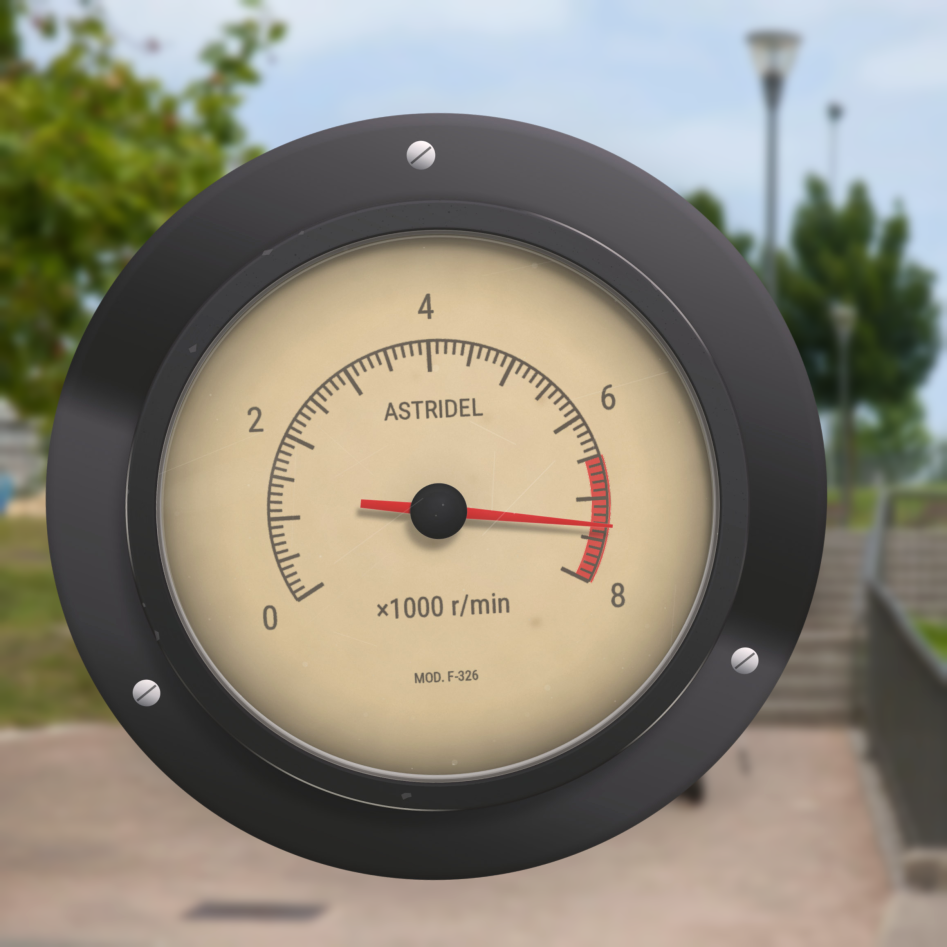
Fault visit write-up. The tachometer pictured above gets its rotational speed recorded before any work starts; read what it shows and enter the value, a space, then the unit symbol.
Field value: 7300 rpm
